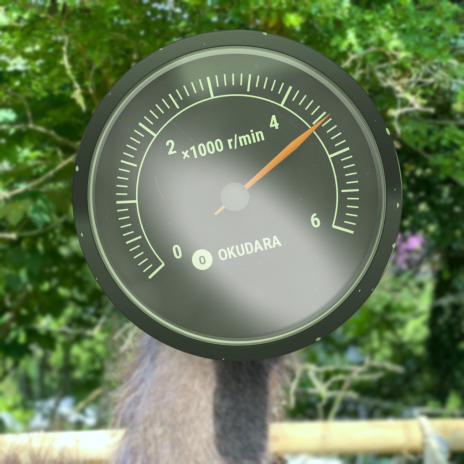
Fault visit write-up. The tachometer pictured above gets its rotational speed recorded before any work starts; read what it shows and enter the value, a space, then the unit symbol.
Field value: 4550 rpm
